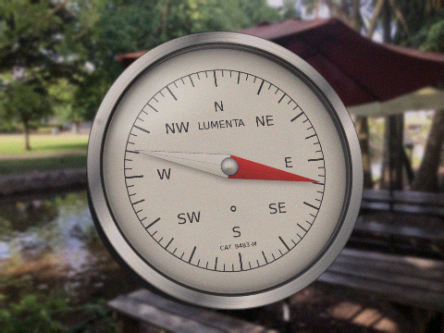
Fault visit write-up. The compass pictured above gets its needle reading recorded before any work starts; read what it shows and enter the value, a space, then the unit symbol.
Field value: 105 °
